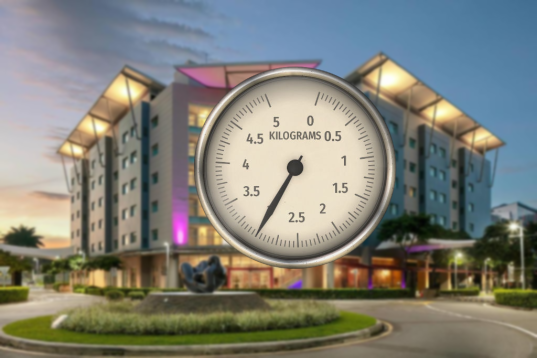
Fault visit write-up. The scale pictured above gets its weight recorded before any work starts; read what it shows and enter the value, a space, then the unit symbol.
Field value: 3 kg
